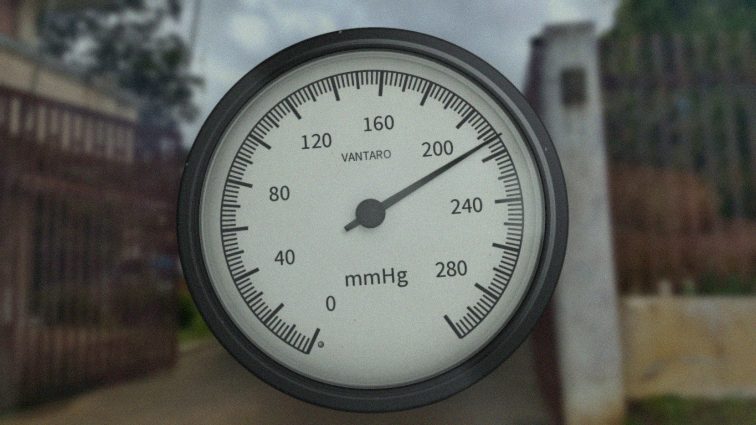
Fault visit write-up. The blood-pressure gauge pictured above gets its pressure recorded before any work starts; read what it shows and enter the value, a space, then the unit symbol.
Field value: 214 mmHg
